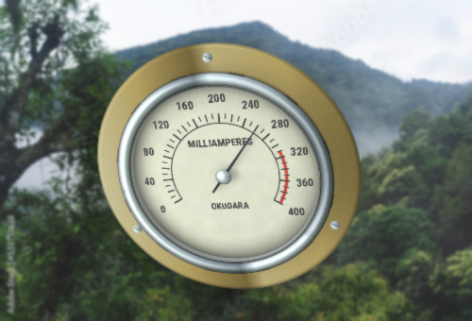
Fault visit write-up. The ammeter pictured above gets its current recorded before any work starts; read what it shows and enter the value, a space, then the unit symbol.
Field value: 260 mA
